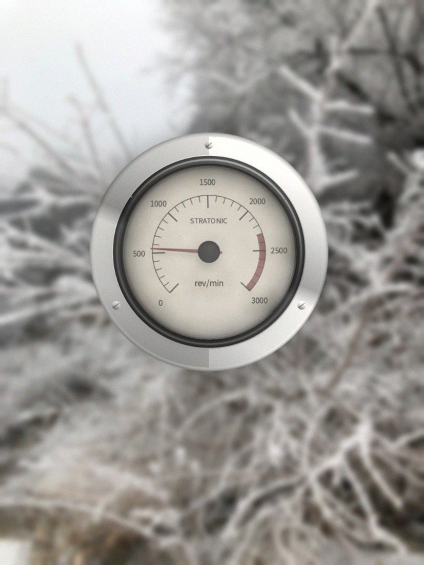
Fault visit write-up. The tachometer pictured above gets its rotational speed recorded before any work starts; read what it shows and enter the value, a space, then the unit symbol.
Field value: 550 rpm
